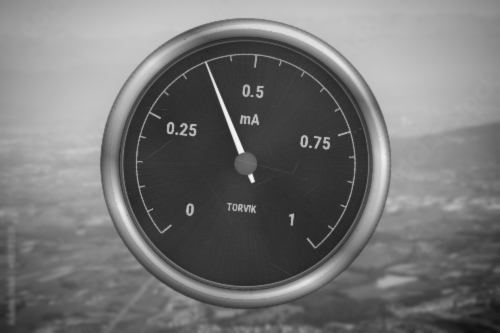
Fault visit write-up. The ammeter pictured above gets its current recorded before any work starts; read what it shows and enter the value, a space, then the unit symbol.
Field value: 0.4 mA
